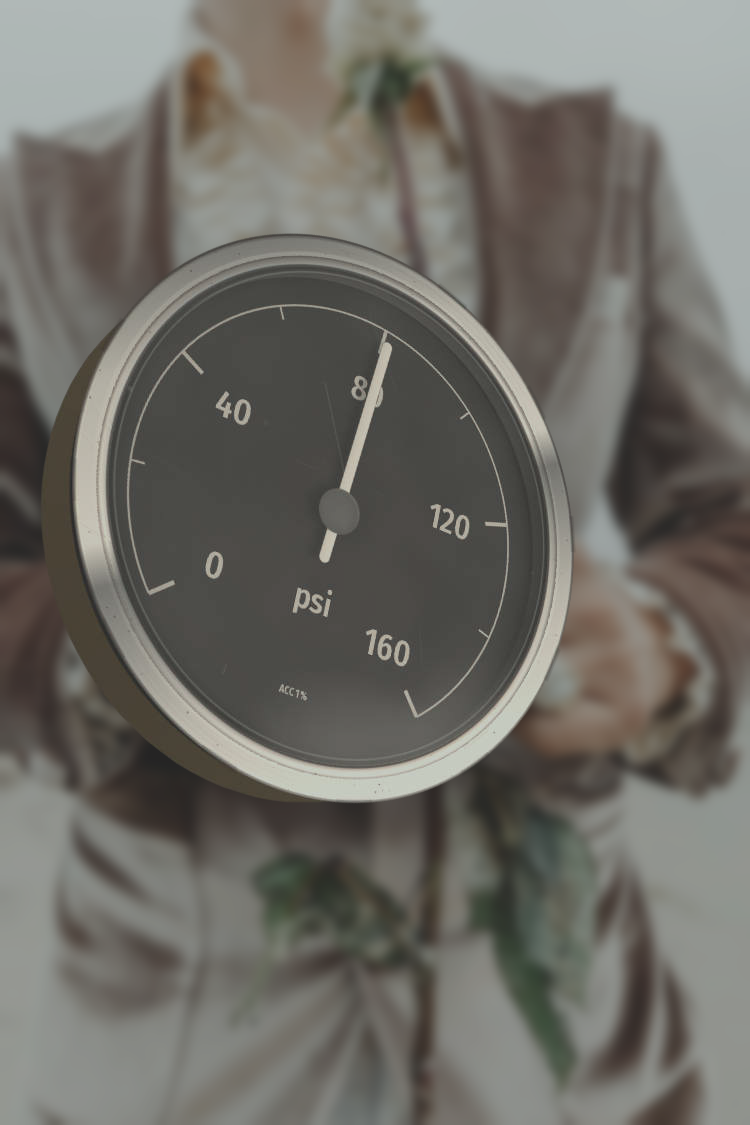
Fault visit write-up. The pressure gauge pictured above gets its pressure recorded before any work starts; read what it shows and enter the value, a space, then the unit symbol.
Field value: 80 psi
